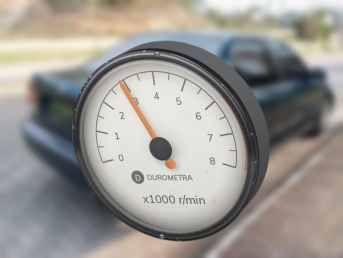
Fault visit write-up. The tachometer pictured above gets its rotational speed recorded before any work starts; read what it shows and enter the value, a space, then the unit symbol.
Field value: 3000 rpm
